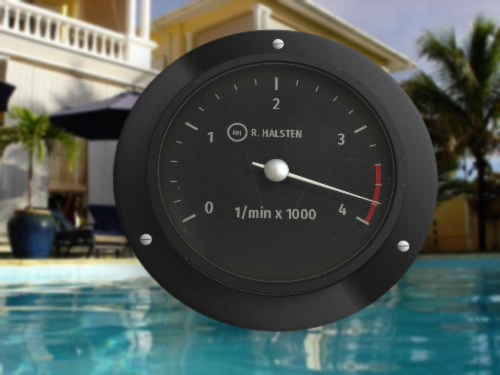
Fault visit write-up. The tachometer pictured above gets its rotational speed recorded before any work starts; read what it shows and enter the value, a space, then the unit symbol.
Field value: 3800 rpm
